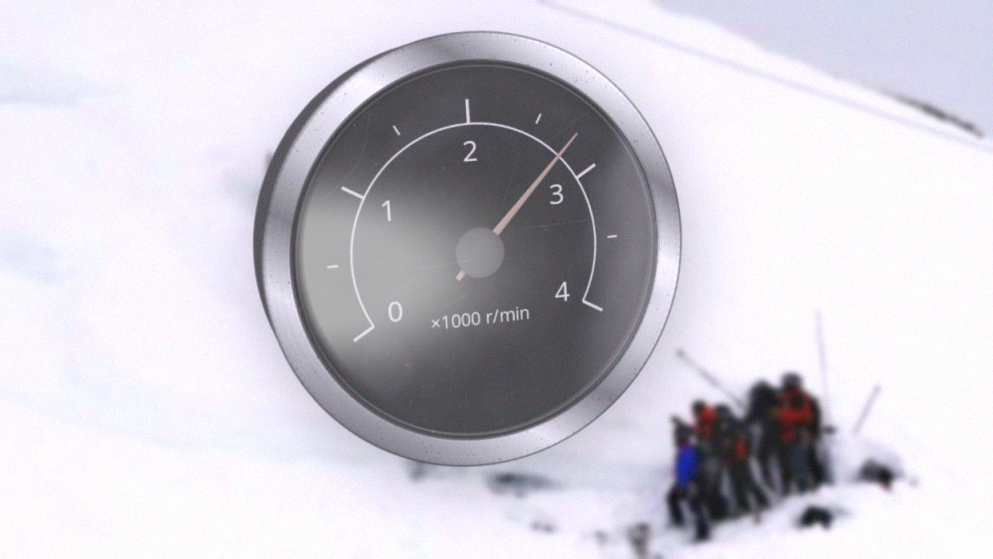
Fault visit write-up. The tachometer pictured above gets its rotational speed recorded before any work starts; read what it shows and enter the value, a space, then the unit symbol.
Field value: 2750 rpm
